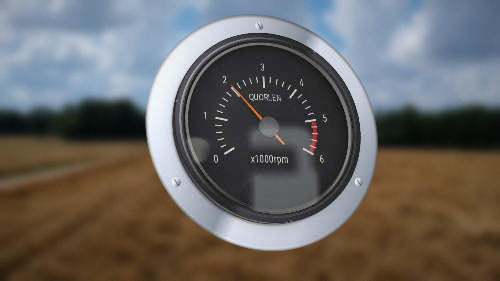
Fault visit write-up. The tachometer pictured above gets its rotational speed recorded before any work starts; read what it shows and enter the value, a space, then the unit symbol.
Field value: 2000 rpm
